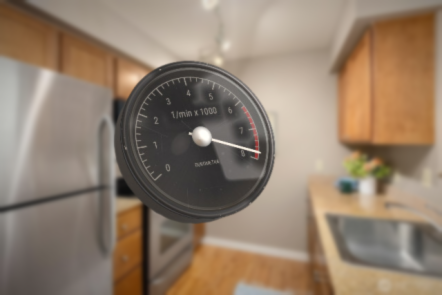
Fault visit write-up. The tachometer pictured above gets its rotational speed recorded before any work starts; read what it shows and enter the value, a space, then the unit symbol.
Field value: 7800 rpm
